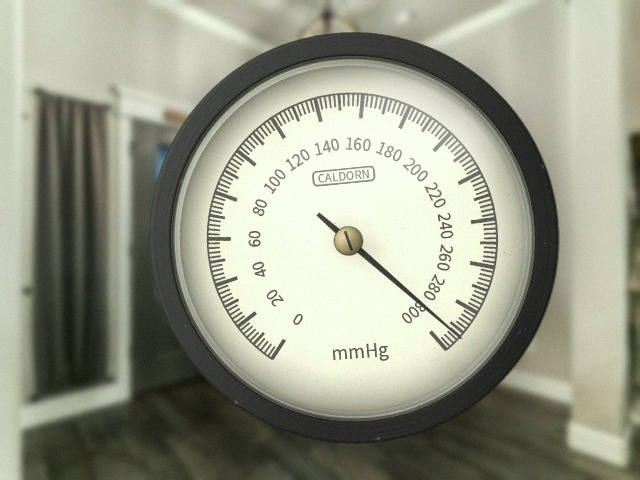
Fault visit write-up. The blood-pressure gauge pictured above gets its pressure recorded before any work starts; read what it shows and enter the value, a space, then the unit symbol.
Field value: 292 mmHg
